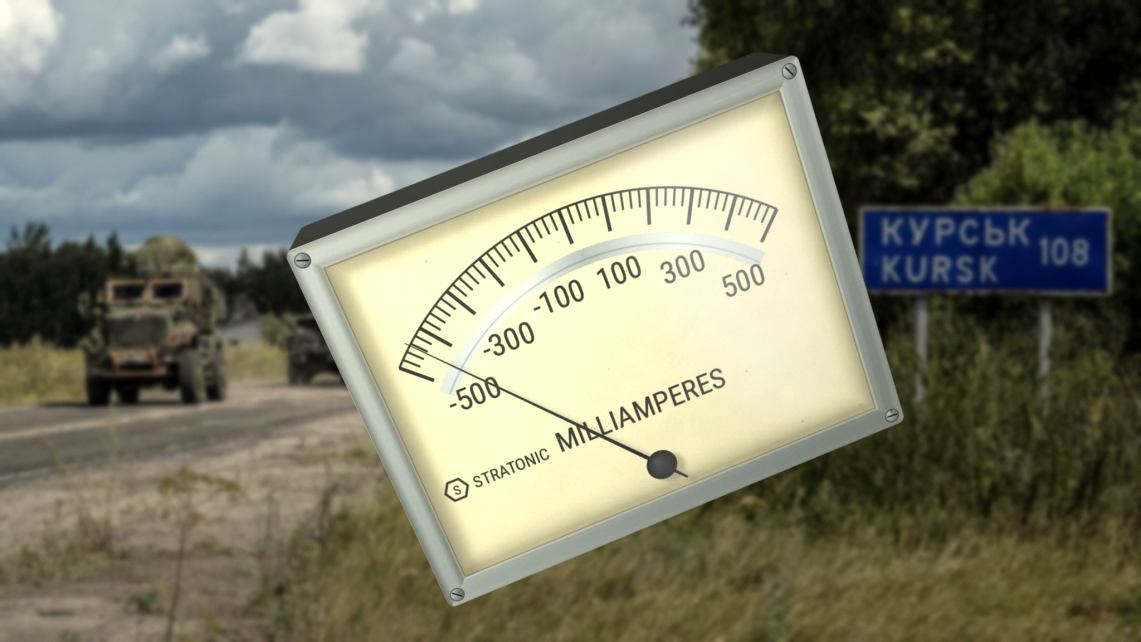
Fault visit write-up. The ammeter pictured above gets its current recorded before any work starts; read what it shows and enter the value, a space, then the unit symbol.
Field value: -440 mA
